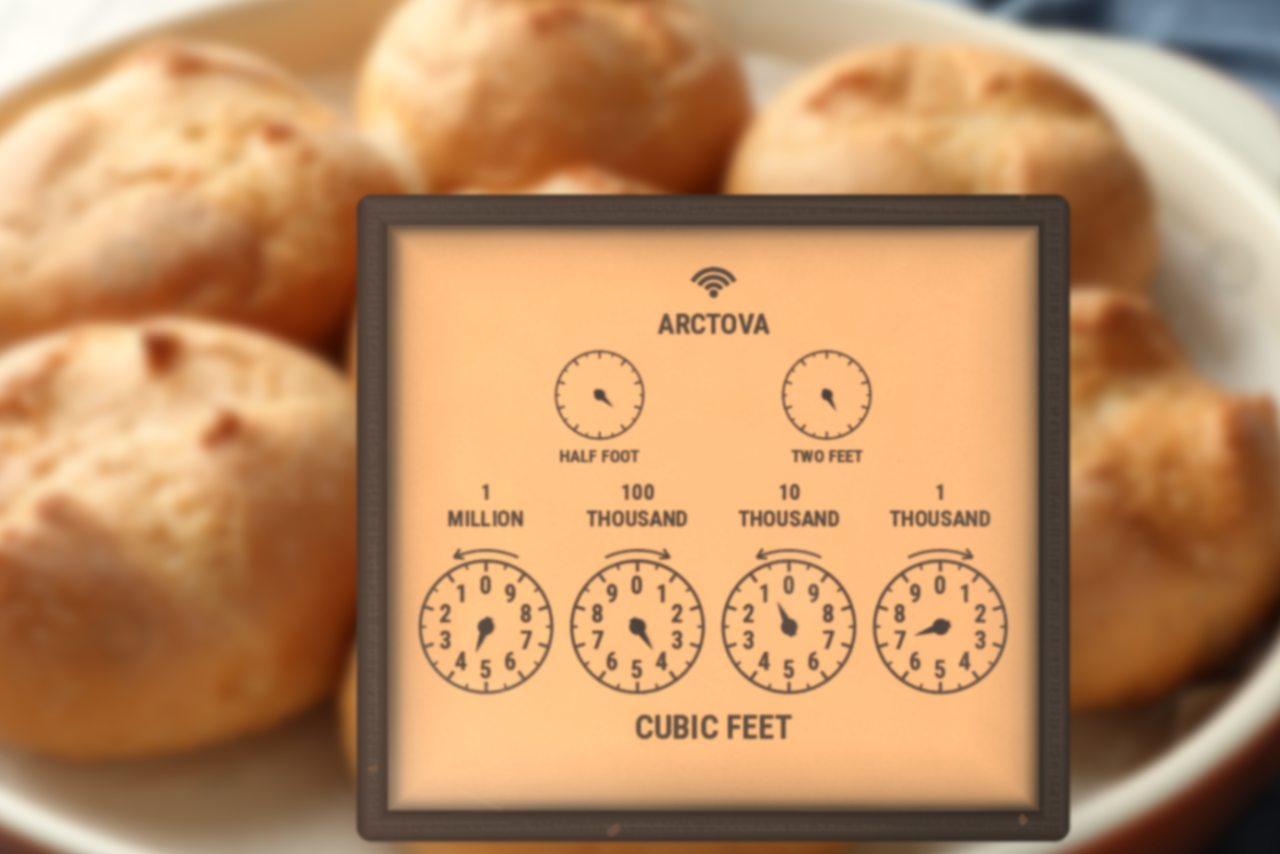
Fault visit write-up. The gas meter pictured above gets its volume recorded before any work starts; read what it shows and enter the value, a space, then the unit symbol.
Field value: 440700 ft³
